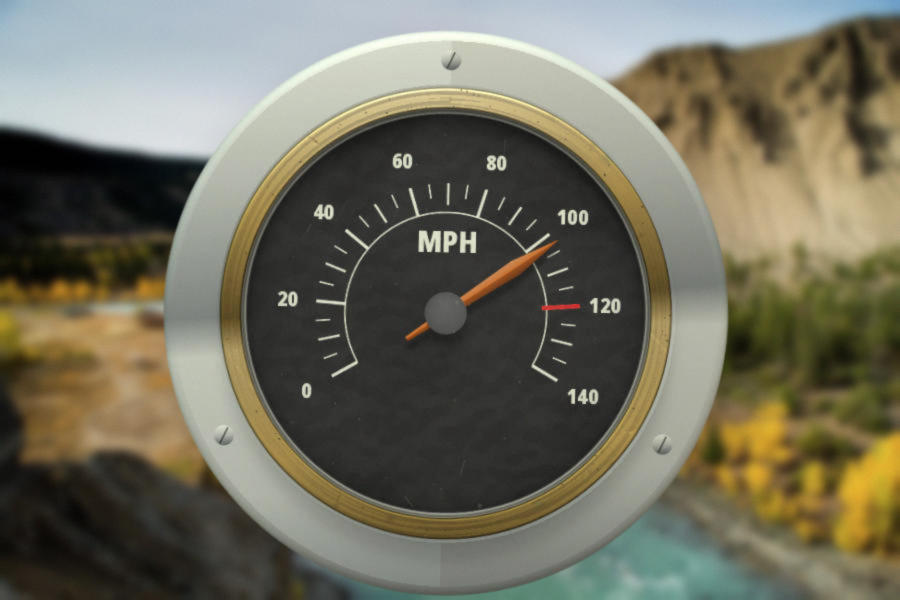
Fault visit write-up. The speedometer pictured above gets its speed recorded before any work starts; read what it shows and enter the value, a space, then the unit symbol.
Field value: 102.5 mph
